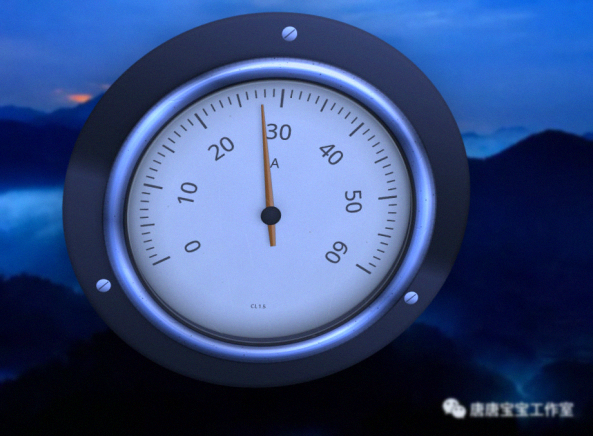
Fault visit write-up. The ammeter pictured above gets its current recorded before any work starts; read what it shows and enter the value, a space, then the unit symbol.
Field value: 27.5 A
